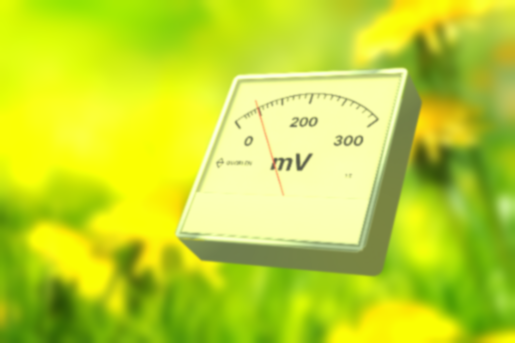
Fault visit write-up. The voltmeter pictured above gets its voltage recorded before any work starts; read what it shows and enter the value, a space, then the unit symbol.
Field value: 100 mV
